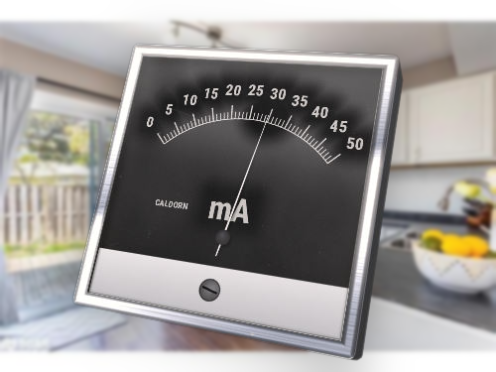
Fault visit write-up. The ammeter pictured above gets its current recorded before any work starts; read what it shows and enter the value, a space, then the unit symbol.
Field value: 30 mA
